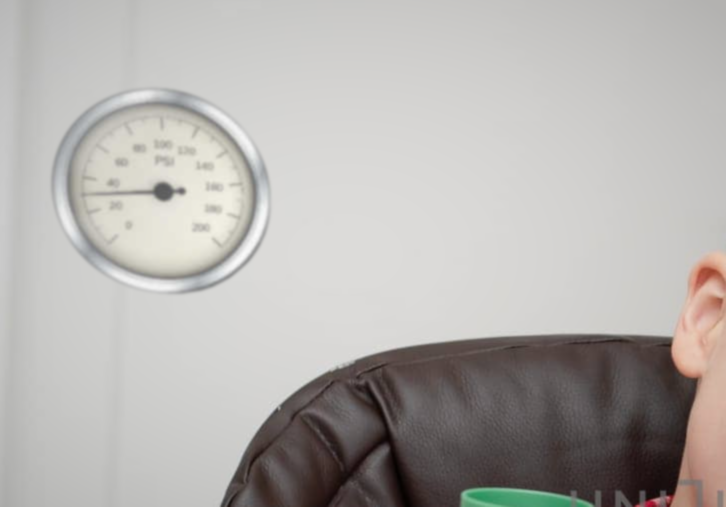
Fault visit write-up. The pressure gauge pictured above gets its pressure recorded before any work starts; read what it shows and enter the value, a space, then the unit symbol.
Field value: 30 psi
